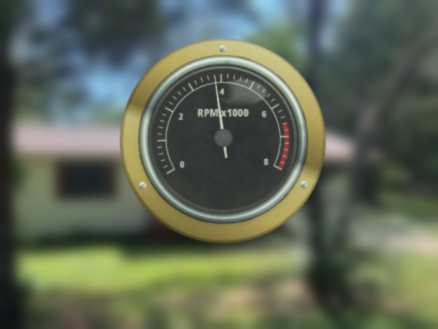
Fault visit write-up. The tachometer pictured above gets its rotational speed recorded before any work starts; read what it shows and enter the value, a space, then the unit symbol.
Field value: 3800 rpm
